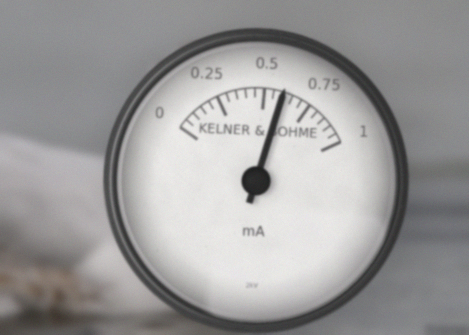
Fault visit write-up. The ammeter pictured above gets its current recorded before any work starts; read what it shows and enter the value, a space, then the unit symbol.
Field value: 0.6 mA
